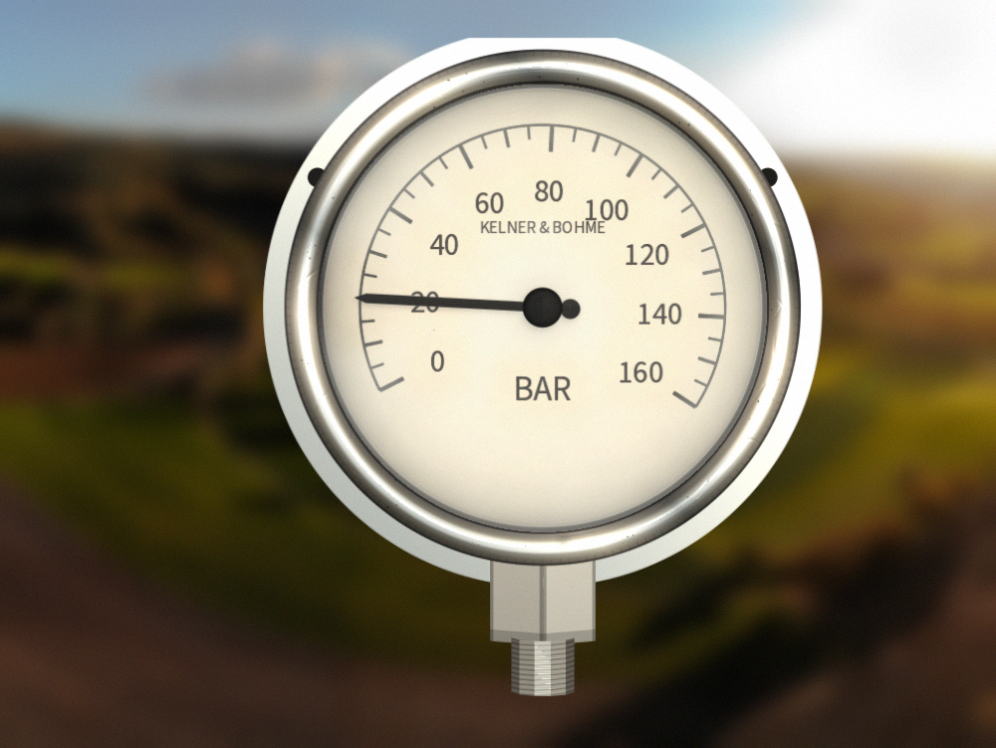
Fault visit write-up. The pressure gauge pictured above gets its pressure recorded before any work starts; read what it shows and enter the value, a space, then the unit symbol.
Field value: 20 bar
